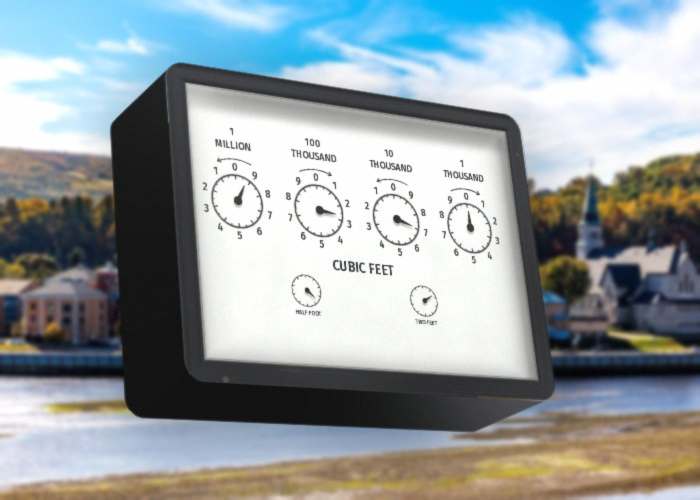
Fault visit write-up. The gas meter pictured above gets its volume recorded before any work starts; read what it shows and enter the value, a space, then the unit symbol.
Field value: 927000 ft³
